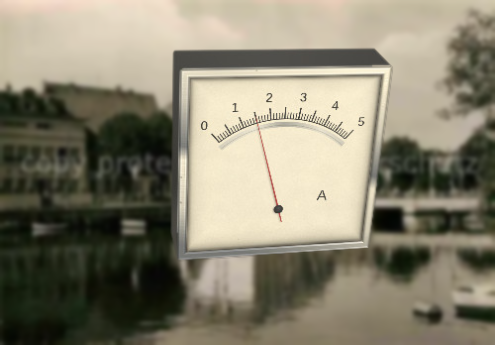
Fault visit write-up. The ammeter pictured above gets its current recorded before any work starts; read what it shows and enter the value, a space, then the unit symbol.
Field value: 1.5 A
